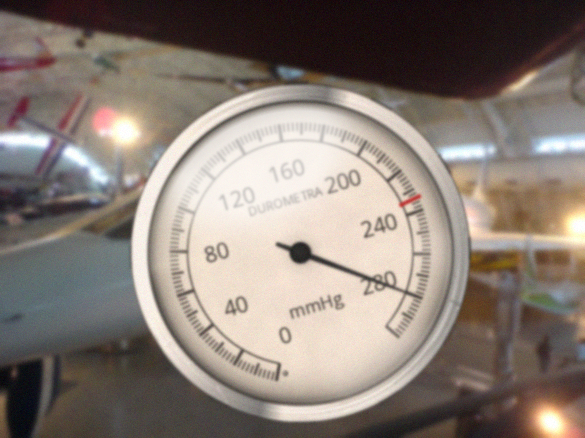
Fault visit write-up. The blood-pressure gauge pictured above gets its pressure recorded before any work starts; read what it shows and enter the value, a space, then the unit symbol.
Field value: 280 mmHg
